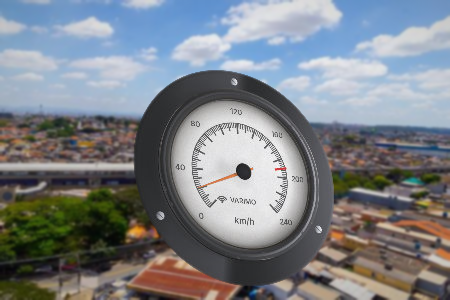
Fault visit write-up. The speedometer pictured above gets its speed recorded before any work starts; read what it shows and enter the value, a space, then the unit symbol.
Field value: 20 km/h
